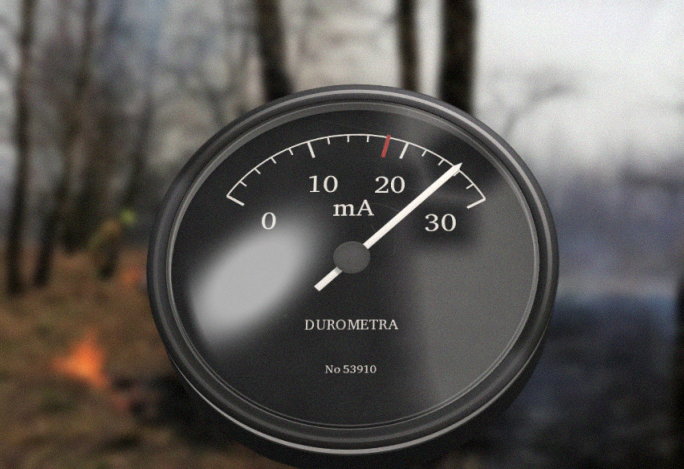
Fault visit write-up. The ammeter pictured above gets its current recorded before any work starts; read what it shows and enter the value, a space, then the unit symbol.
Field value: 26 mA
